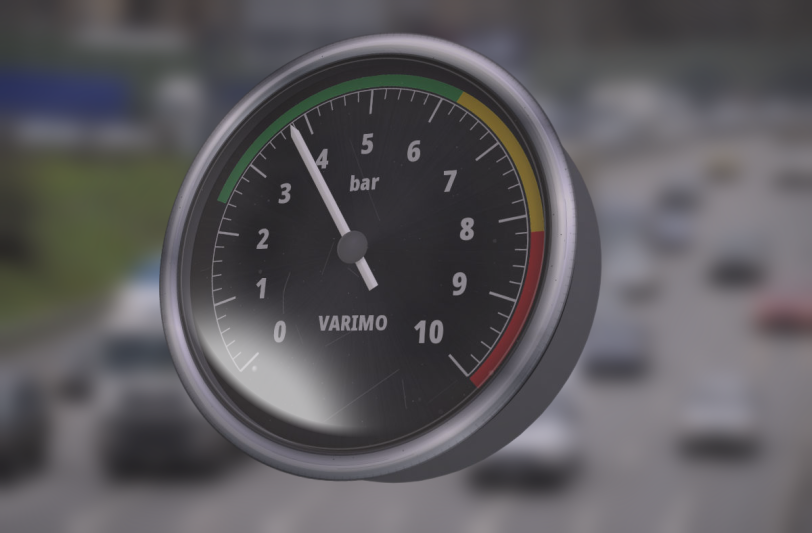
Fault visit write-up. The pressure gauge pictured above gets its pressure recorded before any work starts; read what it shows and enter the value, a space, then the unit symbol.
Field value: 3.8 bar
